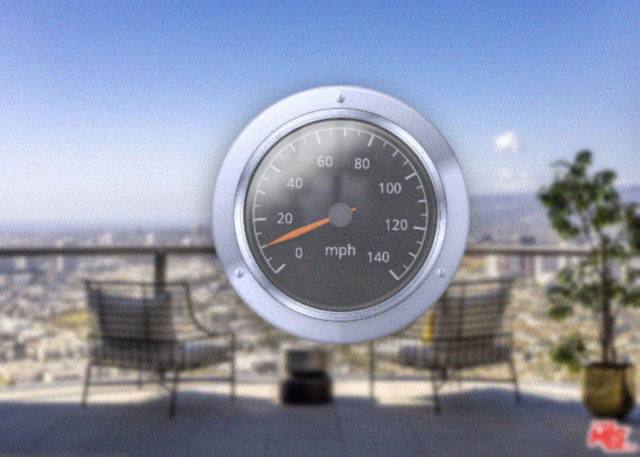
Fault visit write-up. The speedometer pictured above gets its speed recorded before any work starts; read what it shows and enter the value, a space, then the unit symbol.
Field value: 10 mph
